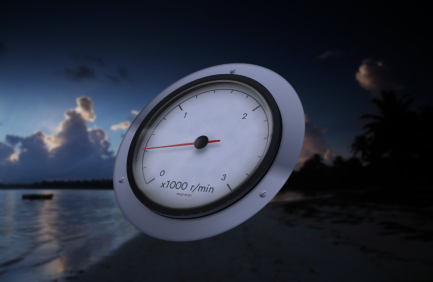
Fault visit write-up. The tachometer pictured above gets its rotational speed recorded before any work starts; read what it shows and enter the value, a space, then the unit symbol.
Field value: 400 rpm
